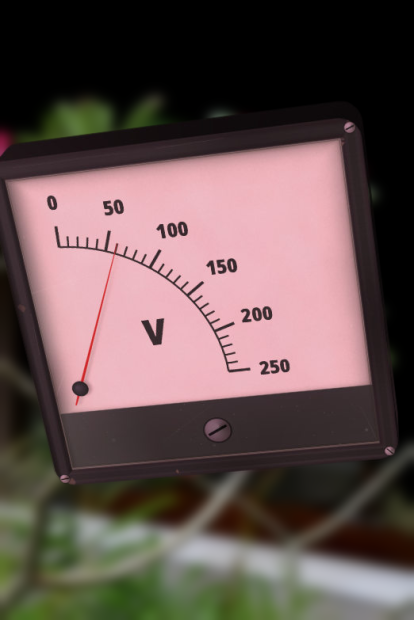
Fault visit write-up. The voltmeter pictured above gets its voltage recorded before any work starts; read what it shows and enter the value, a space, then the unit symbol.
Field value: 60 V
